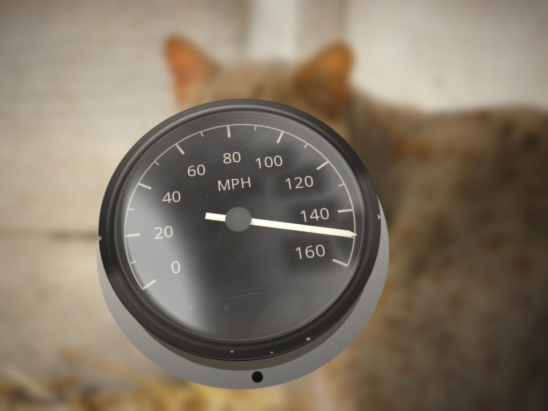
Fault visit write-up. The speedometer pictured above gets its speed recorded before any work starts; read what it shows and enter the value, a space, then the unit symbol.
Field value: 150 mph
